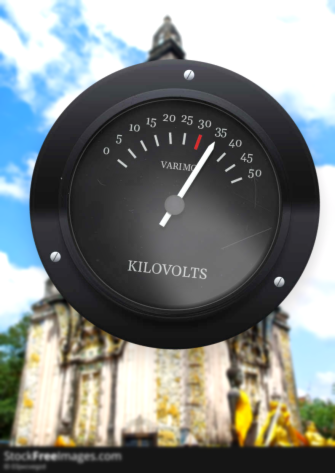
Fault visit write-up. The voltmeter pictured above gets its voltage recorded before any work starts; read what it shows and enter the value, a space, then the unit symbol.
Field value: 35 kV
